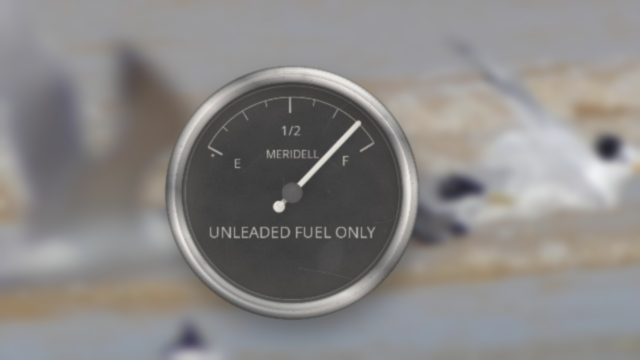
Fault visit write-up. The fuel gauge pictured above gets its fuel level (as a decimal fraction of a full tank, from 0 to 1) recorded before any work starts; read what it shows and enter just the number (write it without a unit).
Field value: 0.875
